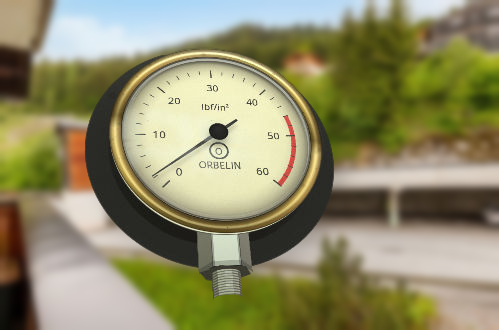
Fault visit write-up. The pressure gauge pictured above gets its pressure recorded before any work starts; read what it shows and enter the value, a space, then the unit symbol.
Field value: 2 psi
